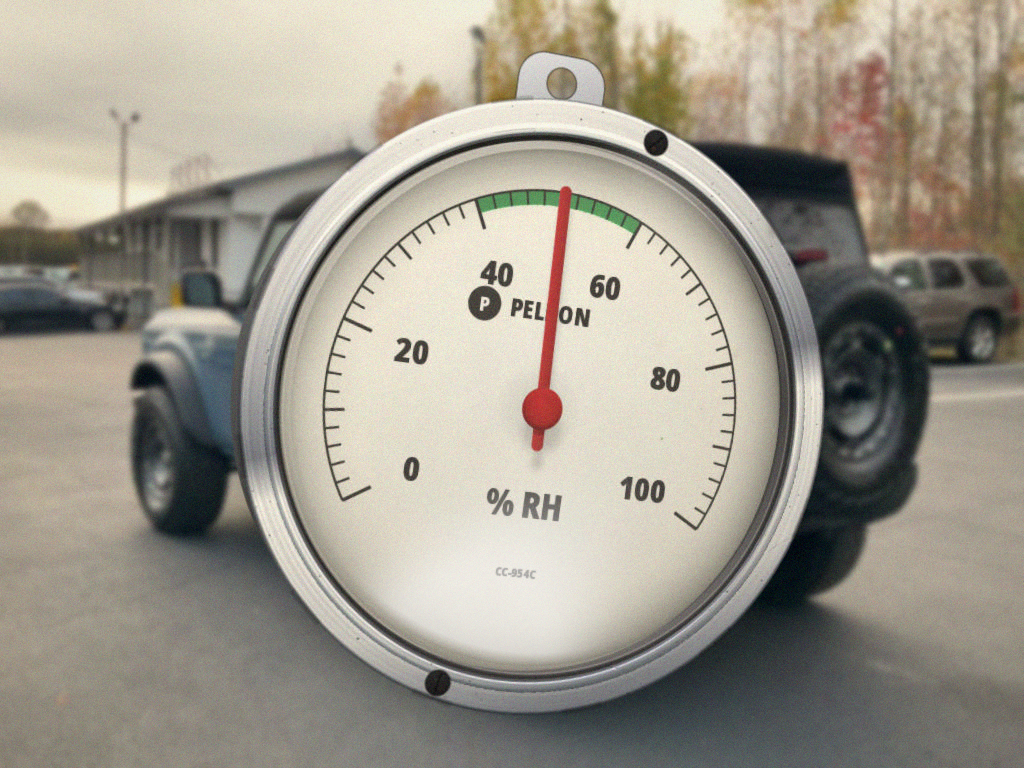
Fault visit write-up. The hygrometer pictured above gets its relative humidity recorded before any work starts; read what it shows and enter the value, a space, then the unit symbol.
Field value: 50 %
